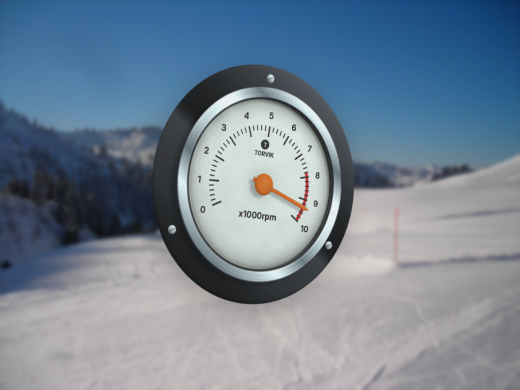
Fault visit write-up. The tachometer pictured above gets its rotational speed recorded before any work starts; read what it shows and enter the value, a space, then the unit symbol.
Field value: 9400 rpm
